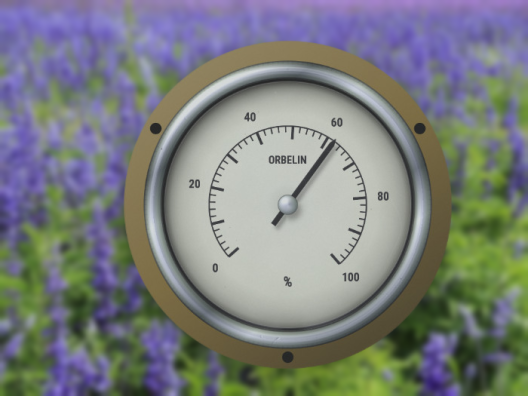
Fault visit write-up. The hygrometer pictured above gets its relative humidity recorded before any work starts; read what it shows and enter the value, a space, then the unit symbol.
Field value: 62 %
